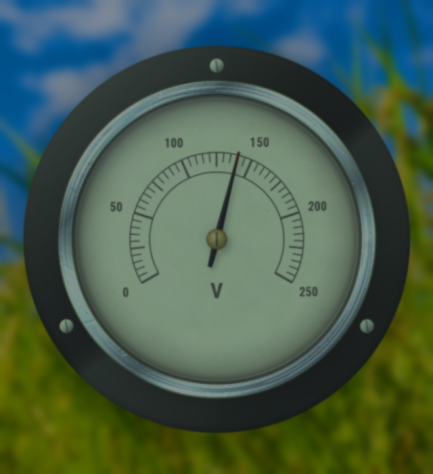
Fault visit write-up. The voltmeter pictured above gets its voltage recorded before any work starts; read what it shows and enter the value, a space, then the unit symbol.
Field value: 140 V
